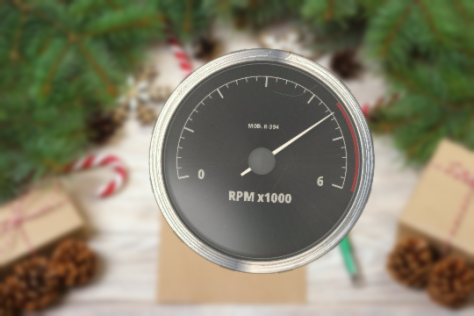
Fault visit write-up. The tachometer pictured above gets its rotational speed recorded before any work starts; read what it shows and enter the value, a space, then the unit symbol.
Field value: 4500 rpm
